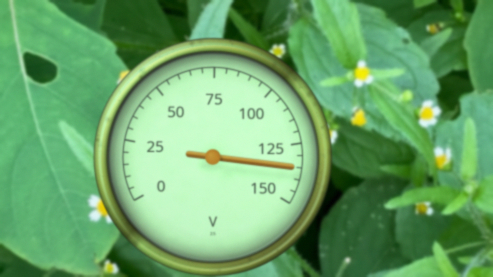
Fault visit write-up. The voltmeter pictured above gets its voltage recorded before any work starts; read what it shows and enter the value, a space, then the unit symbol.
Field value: 135 V
